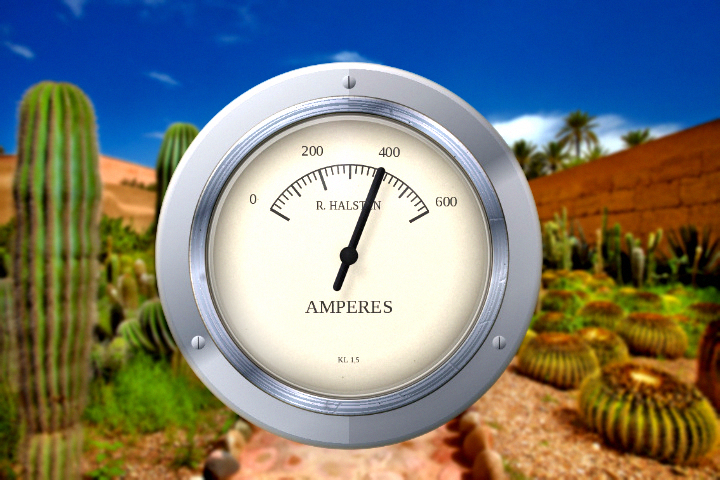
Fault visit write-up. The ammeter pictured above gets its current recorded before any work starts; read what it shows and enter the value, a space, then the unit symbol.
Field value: 400 A
